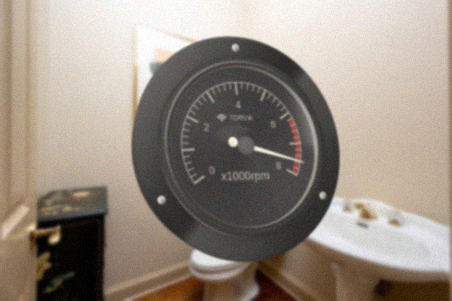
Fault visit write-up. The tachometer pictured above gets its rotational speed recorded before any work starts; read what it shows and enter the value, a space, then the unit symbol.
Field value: 7600 rpm
